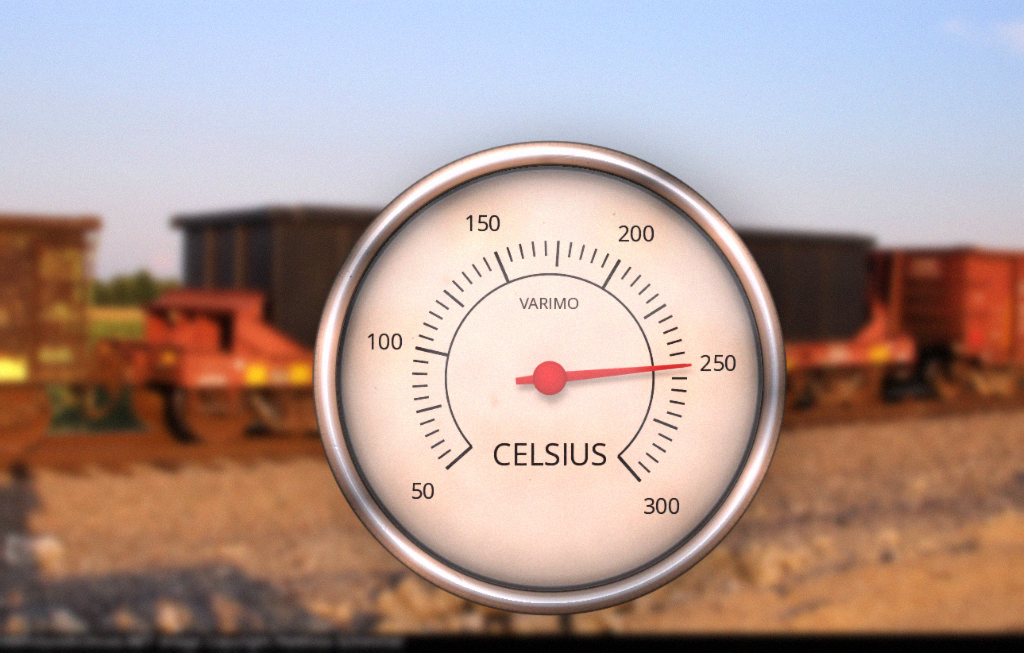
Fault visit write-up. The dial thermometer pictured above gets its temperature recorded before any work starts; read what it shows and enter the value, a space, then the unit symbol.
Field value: 250 °C
